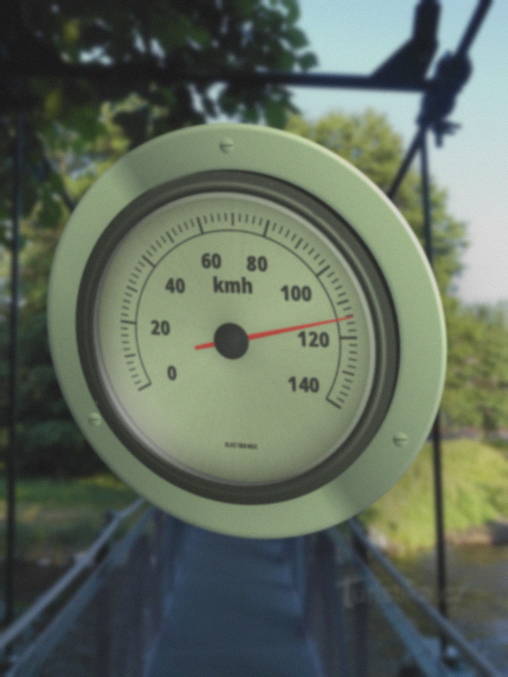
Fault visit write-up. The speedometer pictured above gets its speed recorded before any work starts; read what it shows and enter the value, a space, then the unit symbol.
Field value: 114 km/h
